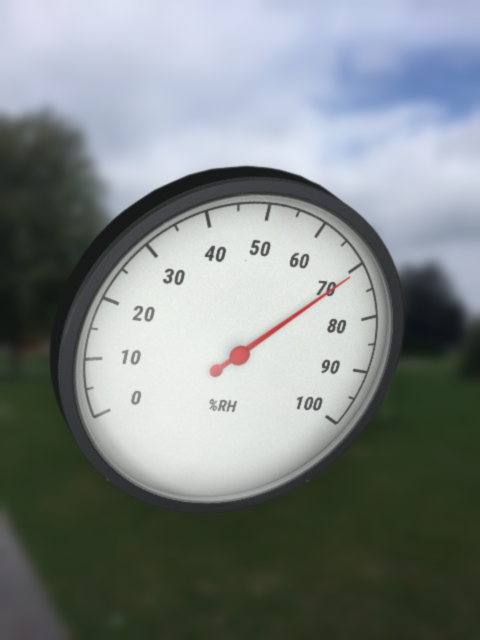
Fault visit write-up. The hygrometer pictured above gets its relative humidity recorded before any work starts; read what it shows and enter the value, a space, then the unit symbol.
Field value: 70 %
